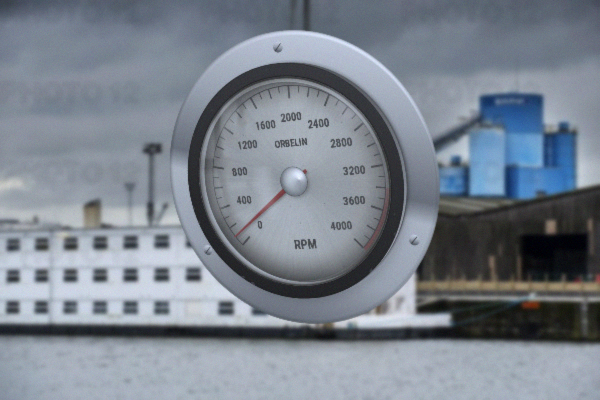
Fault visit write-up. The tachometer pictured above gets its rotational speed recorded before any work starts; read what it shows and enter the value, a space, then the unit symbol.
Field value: 100 rpm
